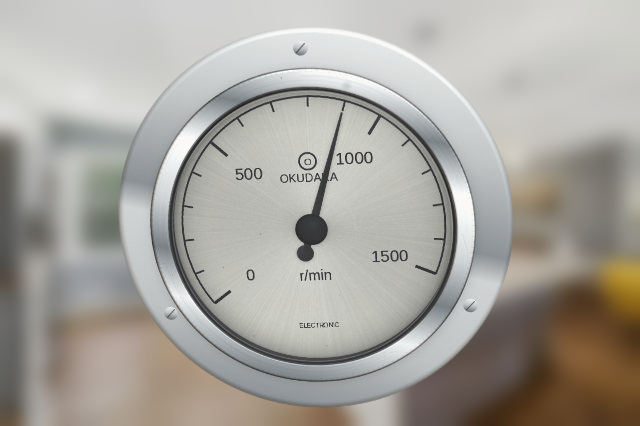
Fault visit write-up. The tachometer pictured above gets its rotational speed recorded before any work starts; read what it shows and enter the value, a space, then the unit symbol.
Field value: 900 rpm
